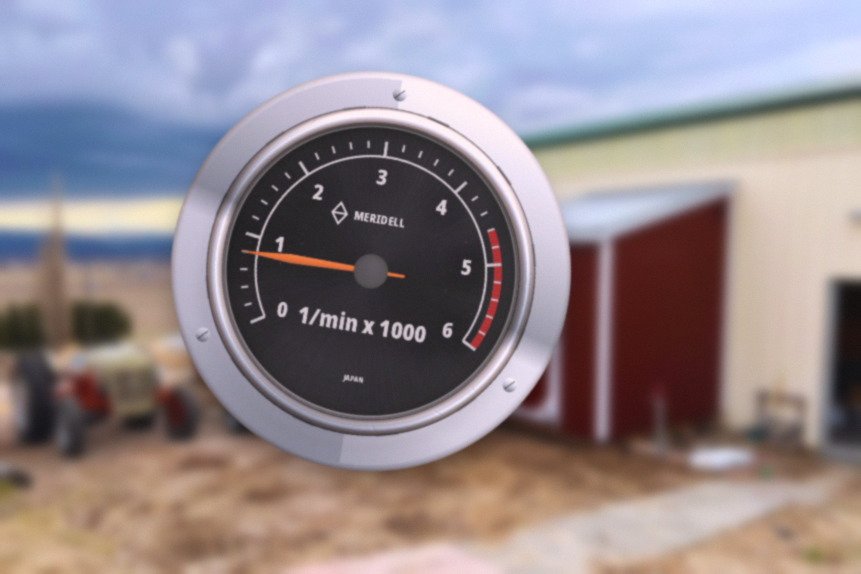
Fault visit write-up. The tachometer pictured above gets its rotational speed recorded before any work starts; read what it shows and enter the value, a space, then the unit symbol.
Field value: 800 rpm
